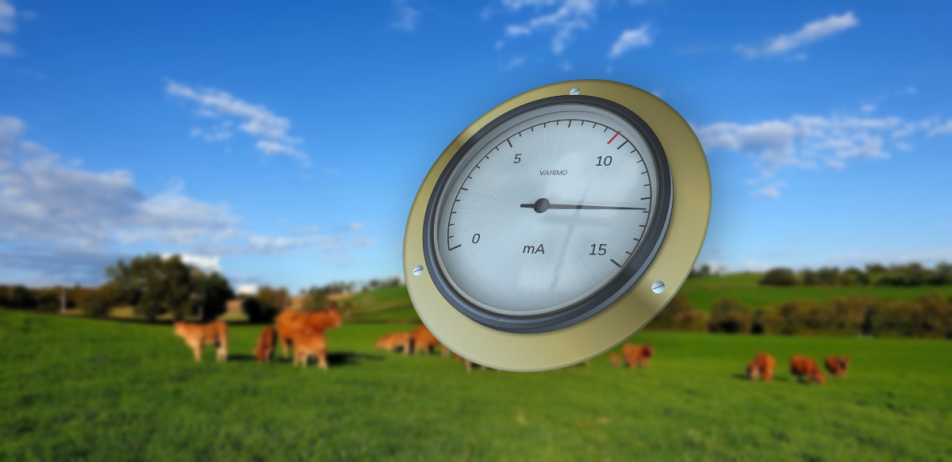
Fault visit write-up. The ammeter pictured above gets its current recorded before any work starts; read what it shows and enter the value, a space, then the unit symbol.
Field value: 13 mA
